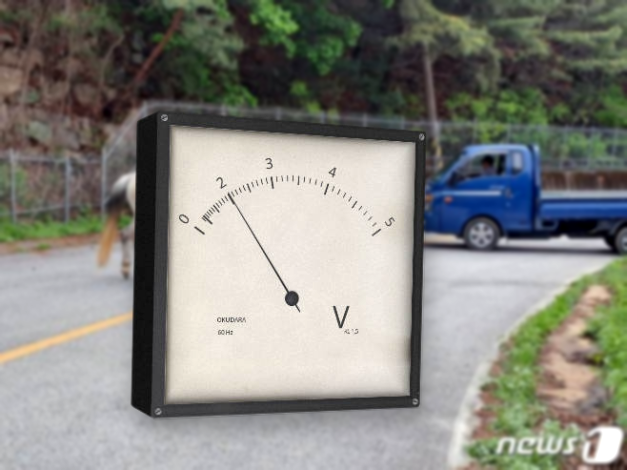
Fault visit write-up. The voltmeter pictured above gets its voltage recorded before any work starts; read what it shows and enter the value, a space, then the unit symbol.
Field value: 2 V
